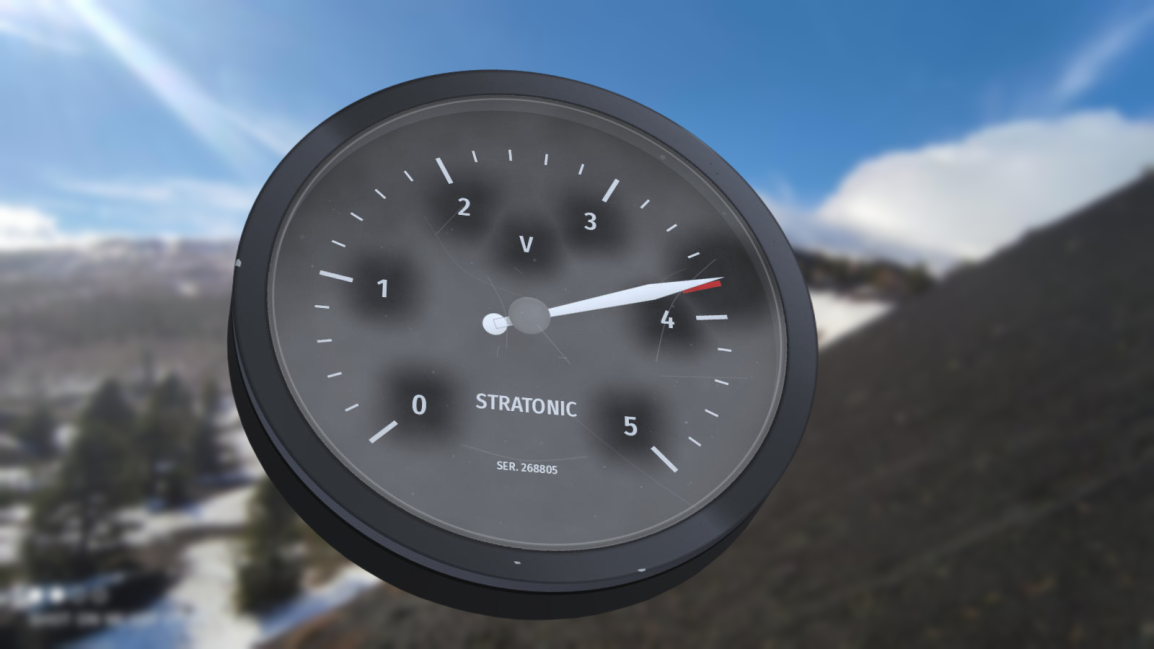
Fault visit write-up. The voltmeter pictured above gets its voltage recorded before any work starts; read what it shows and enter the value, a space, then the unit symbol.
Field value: 3.8 V
